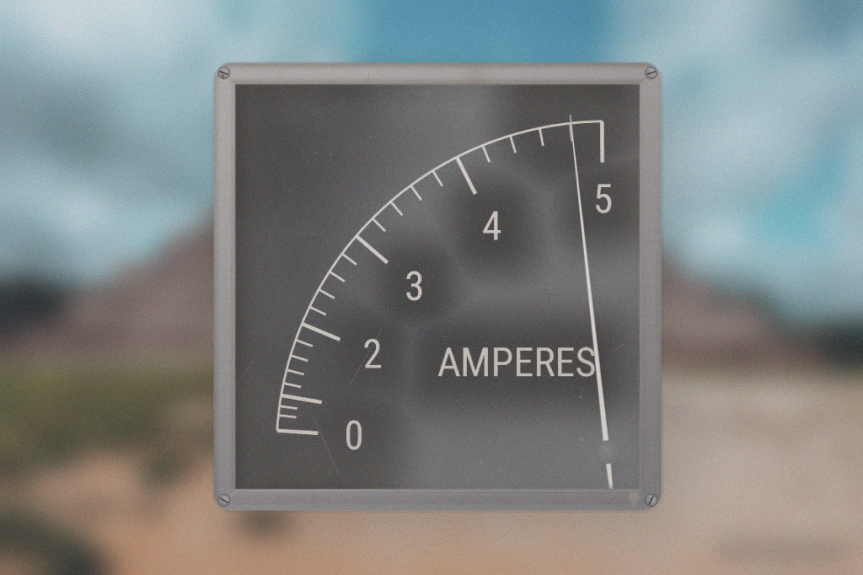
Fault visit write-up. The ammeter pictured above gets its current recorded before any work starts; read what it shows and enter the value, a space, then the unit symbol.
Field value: 4.8 A
